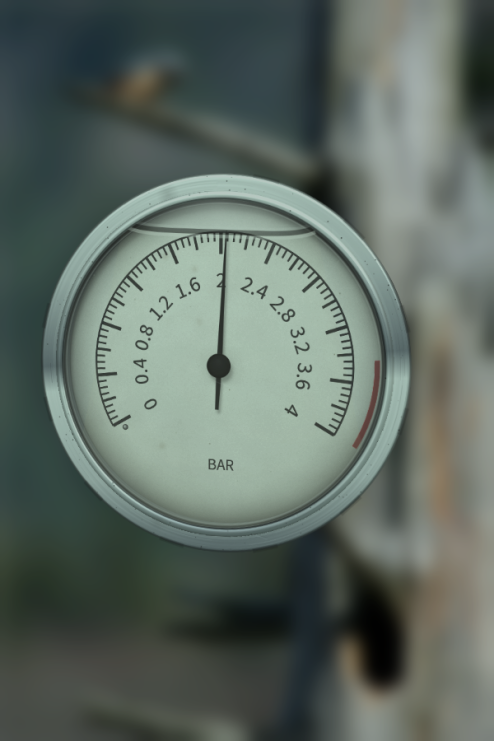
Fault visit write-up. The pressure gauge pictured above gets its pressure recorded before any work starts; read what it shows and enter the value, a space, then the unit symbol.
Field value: 2.05 bar
